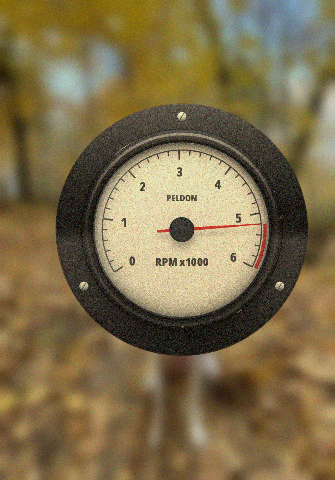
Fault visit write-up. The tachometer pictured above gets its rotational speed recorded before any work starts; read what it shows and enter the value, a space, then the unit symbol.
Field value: 5200 rpm
